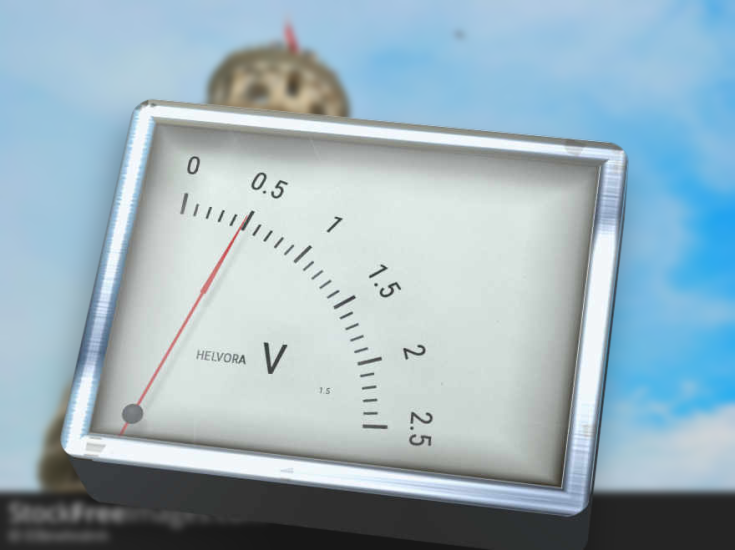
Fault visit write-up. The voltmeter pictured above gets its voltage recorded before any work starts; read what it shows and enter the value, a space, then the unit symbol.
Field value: 0.5 V
